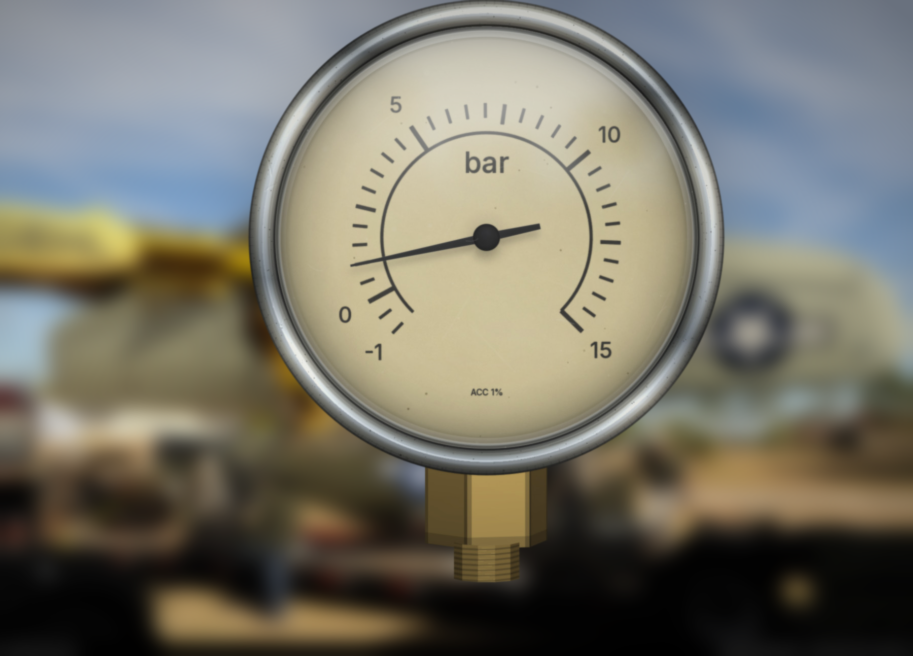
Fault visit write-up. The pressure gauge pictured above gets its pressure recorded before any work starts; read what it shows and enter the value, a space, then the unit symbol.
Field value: 1 bar
